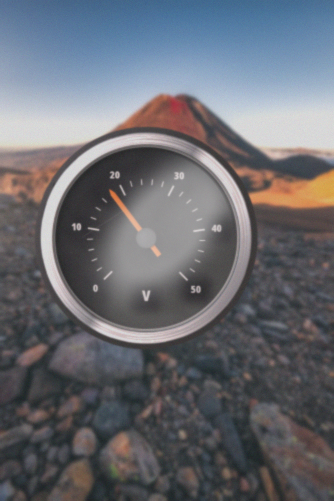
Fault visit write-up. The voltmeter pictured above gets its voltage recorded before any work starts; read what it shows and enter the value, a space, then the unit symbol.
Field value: 18 V
